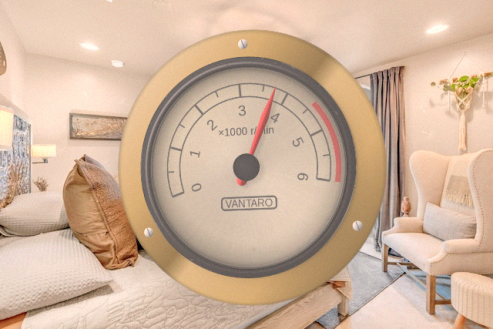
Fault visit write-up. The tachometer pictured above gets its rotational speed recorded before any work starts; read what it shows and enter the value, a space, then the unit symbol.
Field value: 3750 rpm
